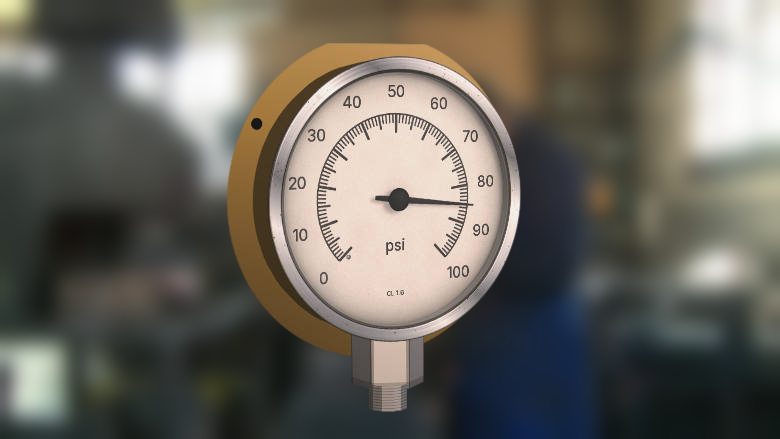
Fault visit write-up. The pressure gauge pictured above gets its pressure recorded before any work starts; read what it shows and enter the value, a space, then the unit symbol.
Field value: 85 psi
